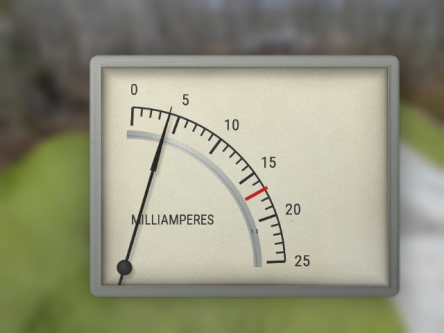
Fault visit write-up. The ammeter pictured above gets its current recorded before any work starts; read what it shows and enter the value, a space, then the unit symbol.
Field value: 4 mA
